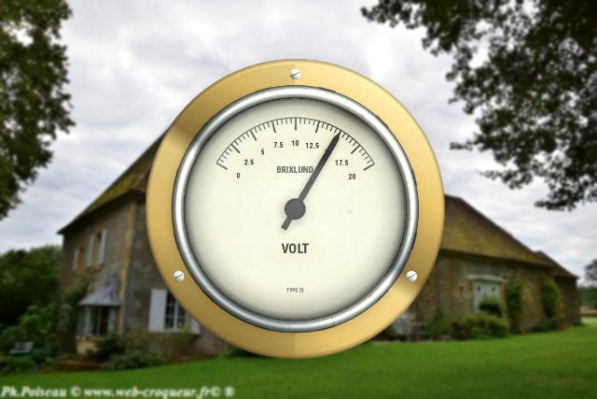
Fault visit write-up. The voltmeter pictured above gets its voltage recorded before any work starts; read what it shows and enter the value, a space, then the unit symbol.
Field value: 15 V
